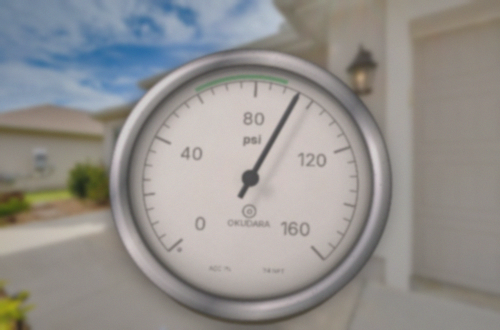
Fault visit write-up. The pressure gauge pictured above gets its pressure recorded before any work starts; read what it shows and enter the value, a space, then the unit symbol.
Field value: 95 psi
